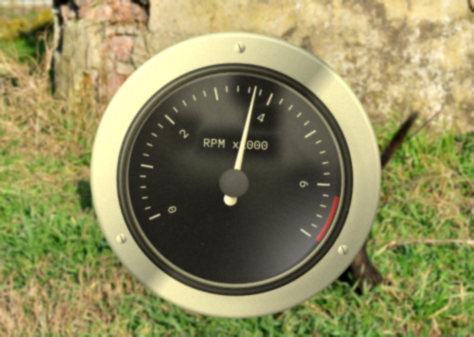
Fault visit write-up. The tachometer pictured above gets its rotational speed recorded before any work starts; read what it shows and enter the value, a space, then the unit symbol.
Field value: 3700 rpm
